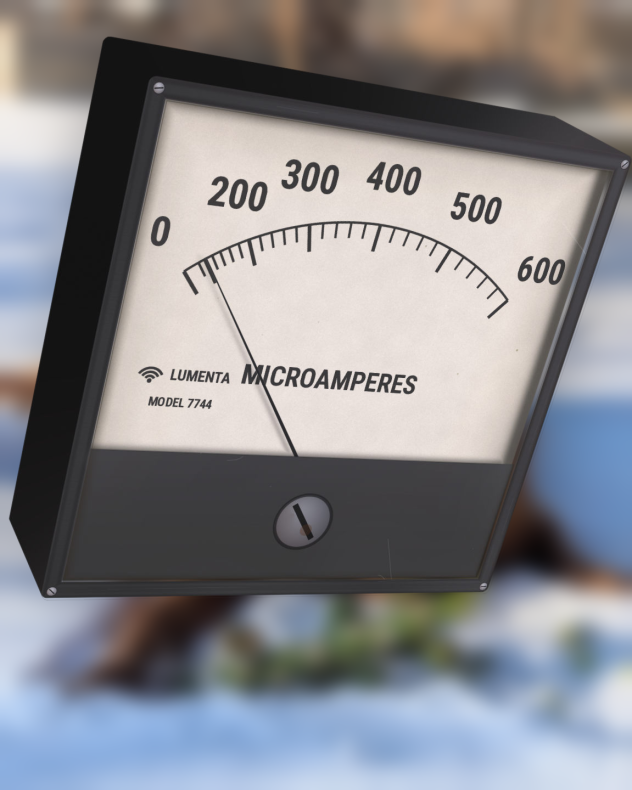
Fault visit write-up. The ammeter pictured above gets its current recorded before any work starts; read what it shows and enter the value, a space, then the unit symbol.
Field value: 100 µA
